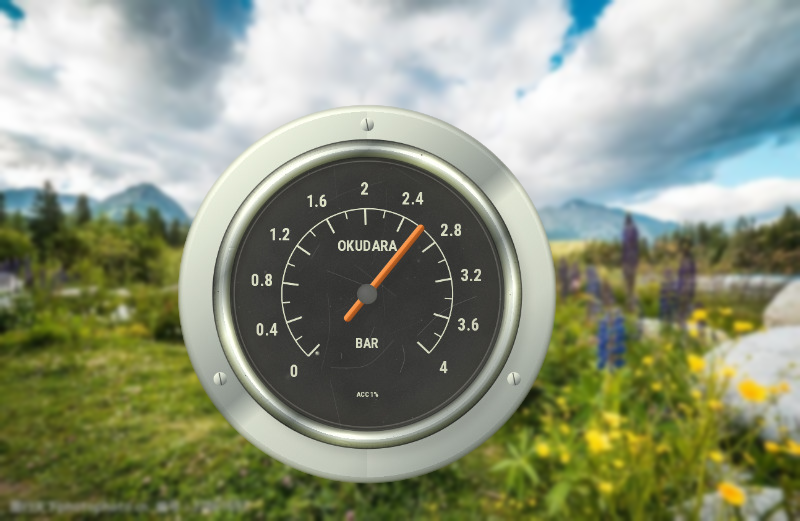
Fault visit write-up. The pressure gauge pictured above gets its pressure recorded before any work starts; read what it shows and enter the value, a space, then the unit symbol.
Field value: 2.6 bar
